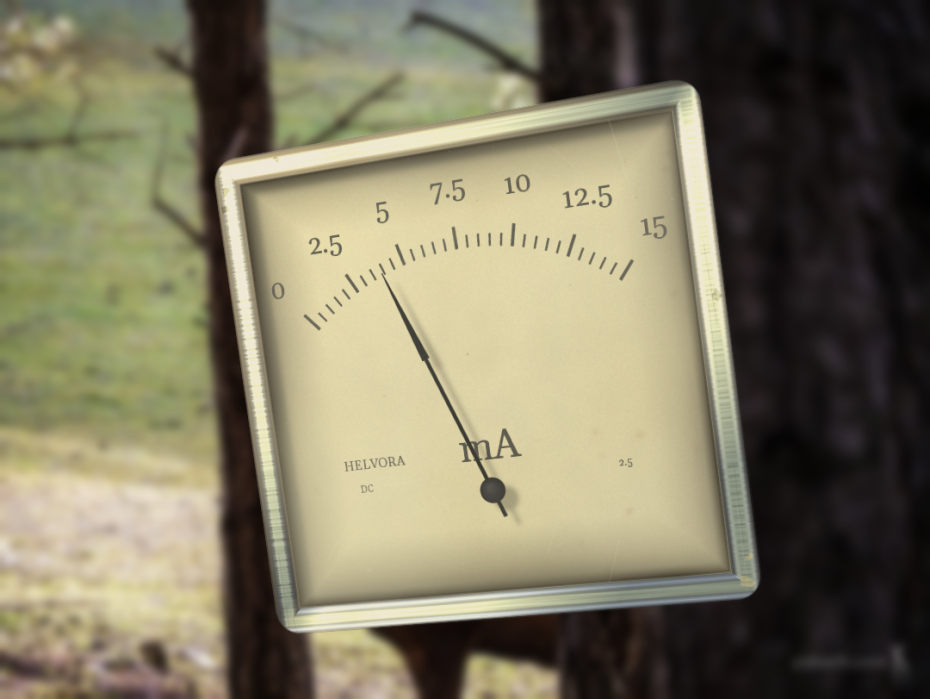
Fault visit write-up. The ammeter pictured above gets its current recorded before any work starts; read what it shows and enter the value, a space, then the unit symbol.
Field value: 4 mA
